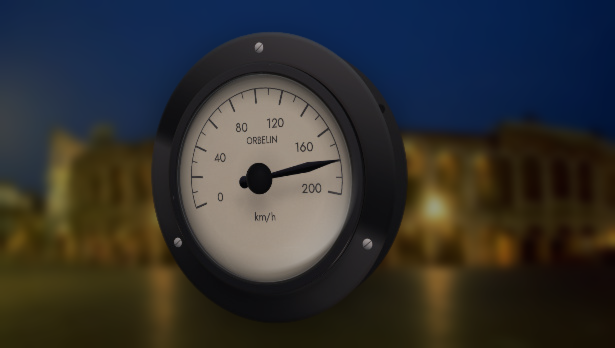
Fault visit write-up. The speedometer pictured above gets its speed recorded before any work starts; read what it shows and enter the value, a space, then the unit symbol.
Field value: 180 km/h
